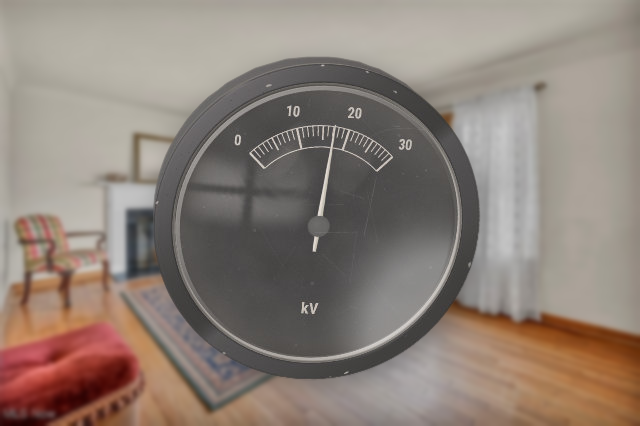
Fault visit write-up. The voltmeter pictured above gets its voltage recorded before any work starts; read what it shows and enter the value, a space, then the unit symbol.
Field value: 17 kV
